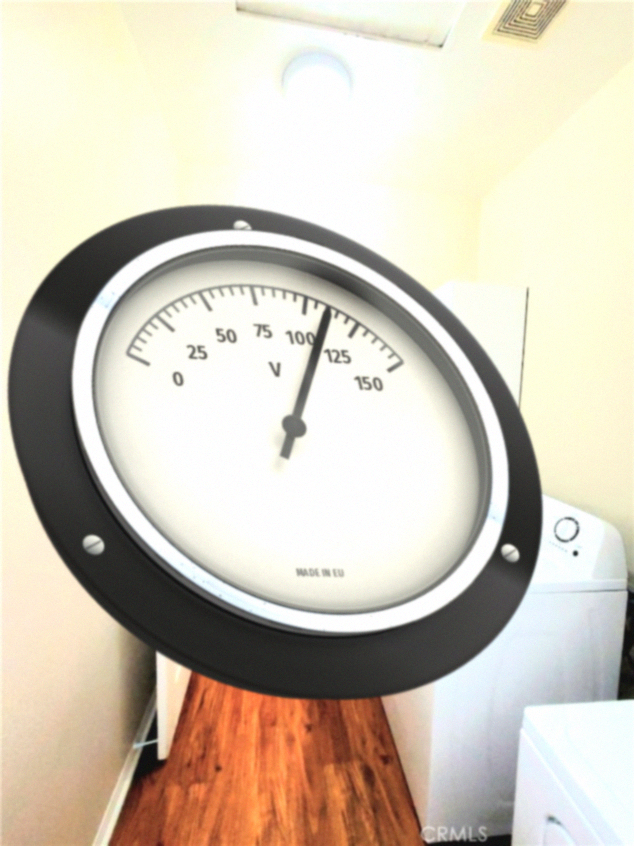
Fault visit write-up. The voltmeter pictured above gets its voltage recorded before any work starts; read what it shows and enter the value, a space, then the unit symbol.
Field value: 110 V
